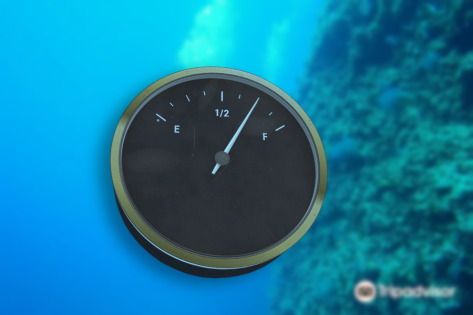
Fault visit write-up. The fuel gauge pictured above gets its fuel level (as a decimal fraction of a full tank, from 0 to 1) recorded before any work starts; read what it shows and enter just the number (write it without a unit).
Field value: 0.75
